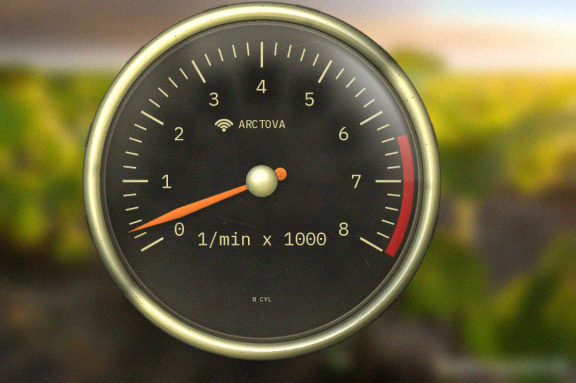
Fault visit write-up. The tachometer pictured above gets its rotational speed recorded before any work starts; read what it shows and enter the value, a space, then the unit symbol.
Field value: 300 rpm
